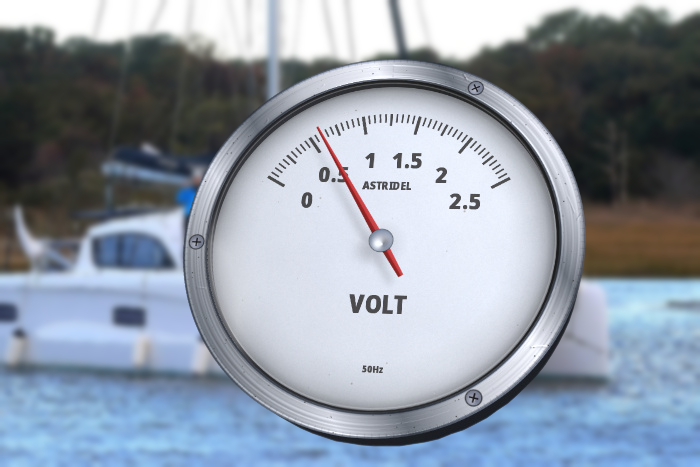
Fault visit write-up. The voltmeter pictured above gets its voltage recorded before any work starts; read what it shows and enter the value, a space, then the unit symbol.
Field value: 0.6 V
